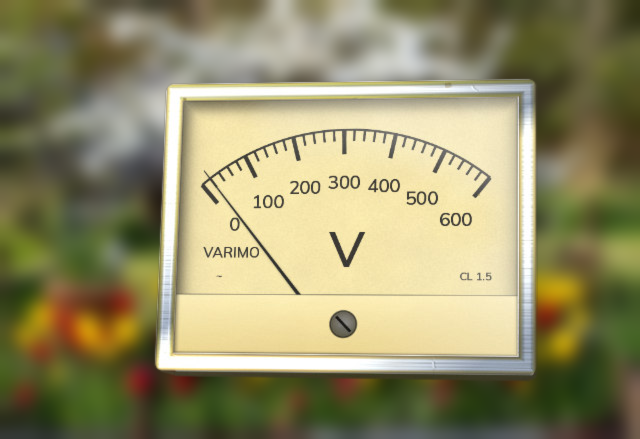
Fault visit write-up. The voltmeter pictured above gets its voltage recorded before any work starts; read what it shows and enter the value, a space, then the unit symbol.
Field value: 20 V
